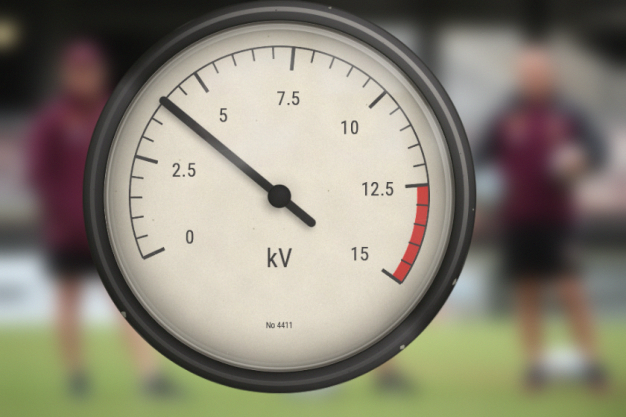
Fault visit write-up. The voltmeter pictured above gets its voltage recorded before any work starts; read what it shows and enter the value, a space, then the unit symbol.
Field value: 4 kV
